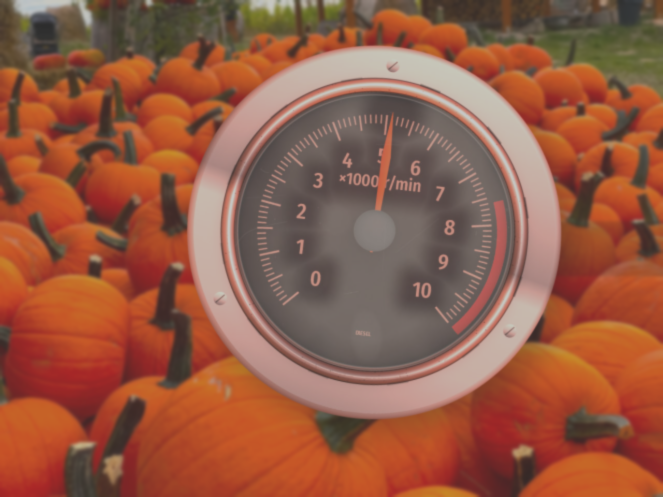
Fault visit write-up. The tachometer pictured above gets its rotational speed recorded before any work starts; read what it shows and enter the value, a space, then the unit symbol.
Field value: 5100 rpm
